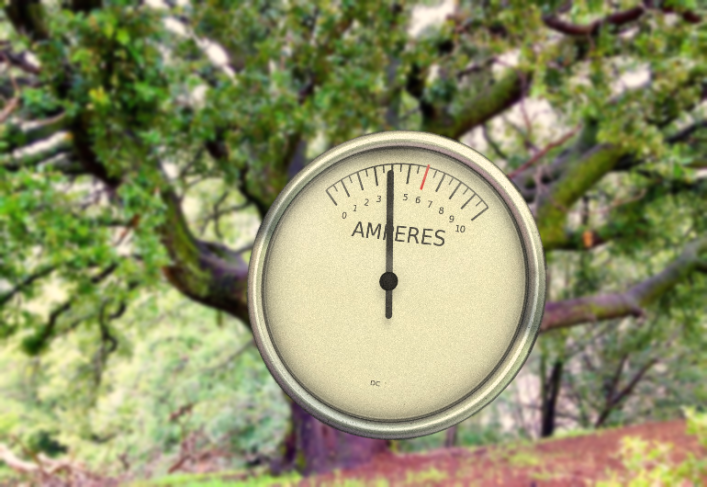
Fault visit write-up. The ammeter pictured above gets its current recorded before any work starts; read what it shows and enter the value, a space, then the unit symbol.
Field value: 4 A
